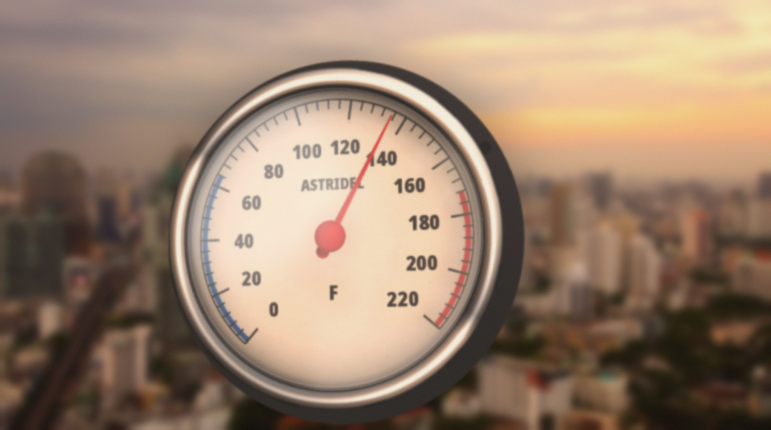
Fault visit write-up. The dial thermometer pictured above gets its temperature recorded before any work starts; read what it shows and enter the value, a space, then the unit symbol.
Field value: 136 °F
